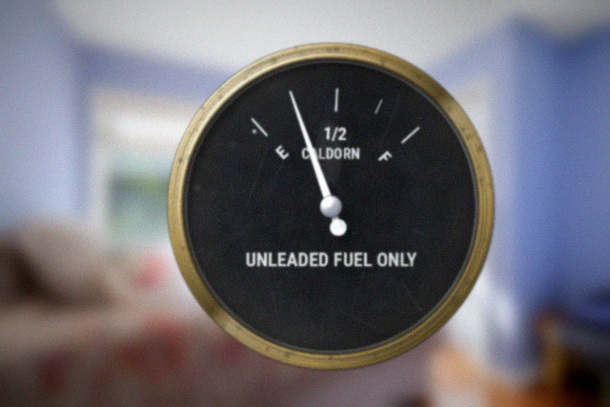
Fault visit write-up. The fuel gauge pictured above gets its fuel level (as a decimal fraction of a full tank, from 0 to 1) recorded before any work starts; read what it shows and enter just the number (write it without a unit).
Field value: 0.25
